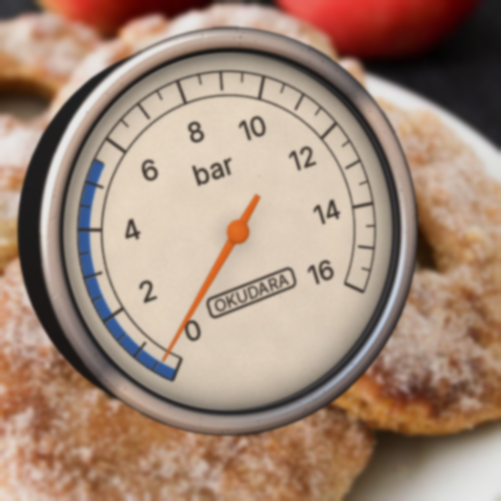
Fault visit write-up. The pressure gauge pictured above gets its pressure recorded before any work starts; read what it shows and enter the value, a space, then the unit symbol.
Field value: 0.5 bar
